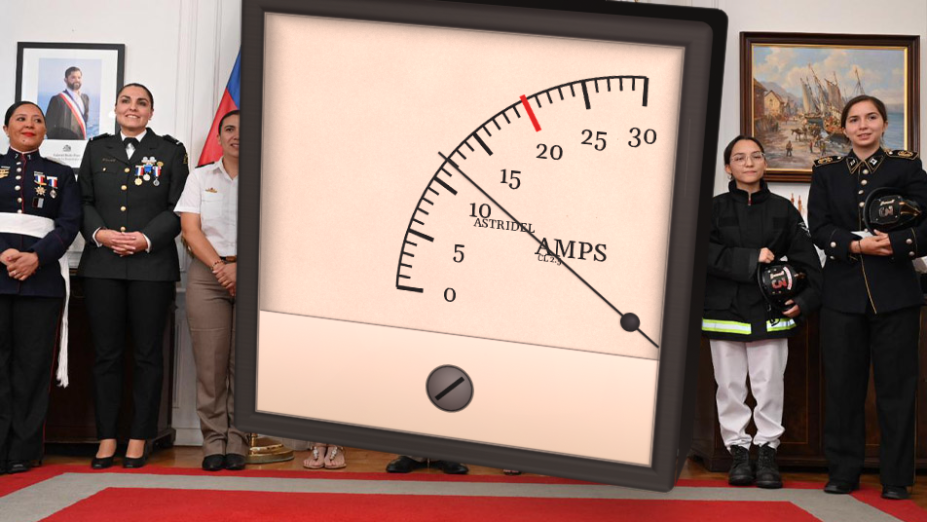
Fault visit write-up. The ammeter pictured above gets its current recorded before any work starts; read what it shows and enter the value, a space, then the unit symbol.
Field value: 12 A
